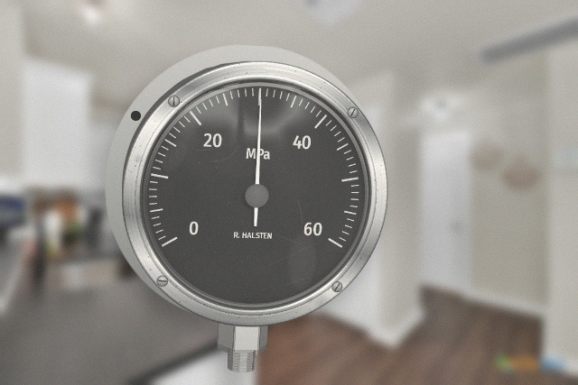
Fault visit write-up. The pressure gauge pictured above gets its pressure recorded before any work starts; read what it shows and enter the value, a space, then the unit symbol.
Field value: 30 MPa
